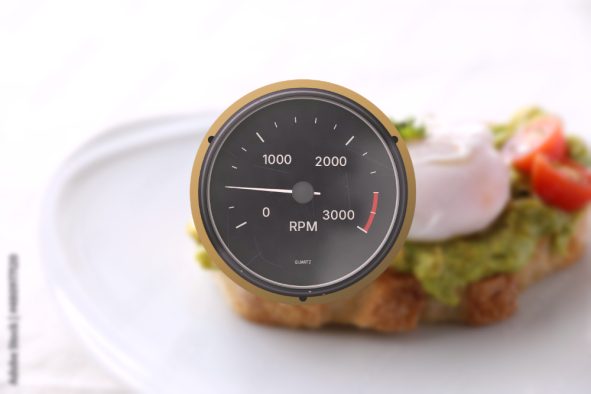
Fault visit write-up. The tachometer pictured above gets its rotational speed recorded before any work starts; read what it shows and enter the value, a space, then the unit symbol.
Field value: 400 rpm
